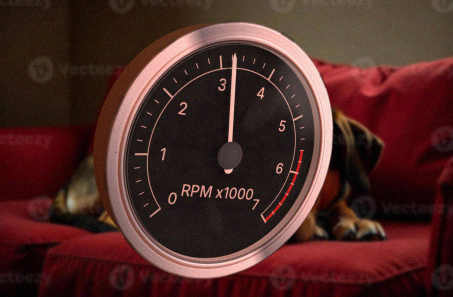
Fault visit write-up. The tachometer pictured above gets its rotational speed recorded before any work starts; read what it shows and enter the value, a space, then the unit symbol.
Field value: 3200 rpm
